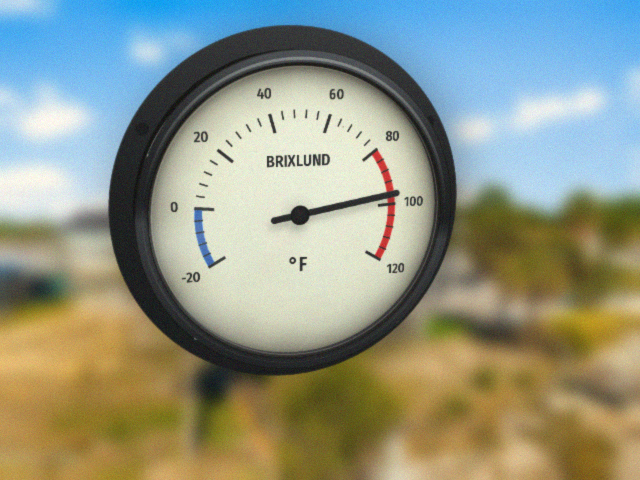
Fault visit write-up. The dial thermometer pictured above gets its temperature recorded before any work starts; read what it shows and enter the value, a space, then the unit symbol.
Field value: 96 °F
